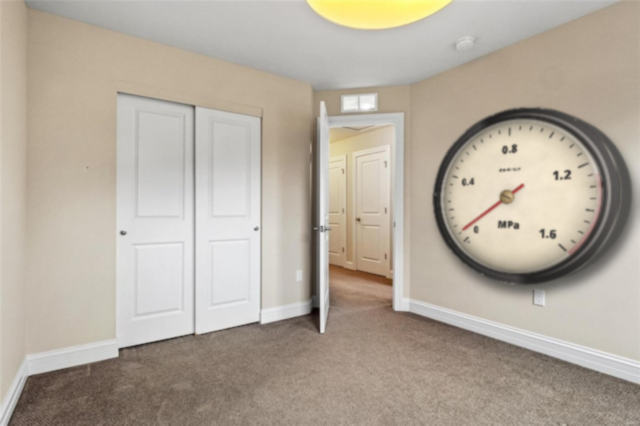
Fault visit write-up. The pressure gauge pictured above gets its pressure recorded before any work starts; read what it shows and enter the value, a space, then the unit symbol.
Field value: 0.05 MPa
